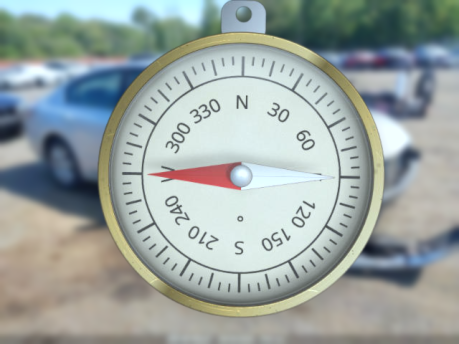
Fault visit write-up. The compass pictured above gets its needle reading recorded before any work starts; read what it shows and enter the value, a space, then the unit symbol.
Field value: 270 °
